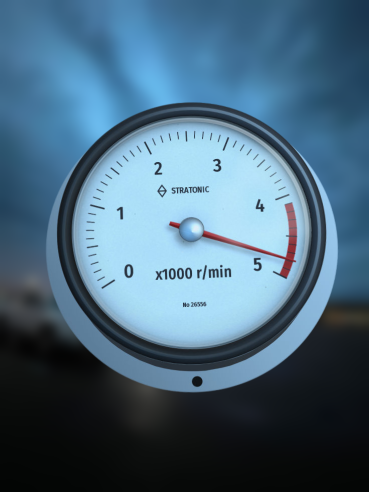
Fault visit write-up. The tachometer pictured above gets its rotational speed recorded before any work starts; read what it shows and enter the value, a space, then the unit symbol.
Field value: 4800 rpm
